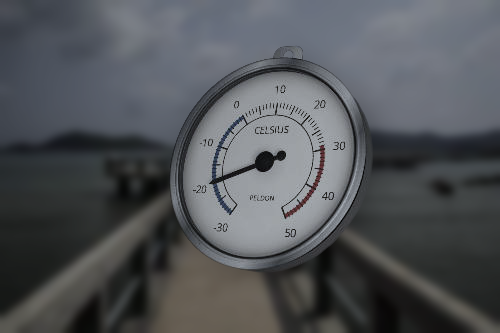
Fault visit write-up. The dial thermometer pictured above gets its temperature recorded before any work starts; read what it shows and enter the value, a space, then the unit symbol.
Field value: -20 °C
